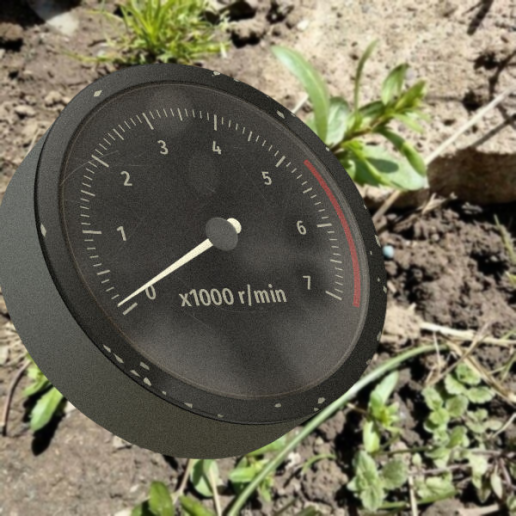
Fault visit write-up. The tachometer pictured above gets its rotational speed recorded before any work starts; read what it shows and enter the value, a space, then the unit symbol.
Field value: 100 rpm
